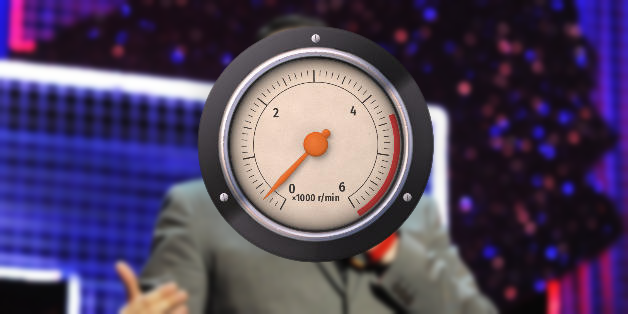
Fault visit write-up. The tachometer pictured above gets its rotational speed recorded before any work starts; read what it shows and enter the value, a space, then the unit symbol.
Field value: 300 rpm
